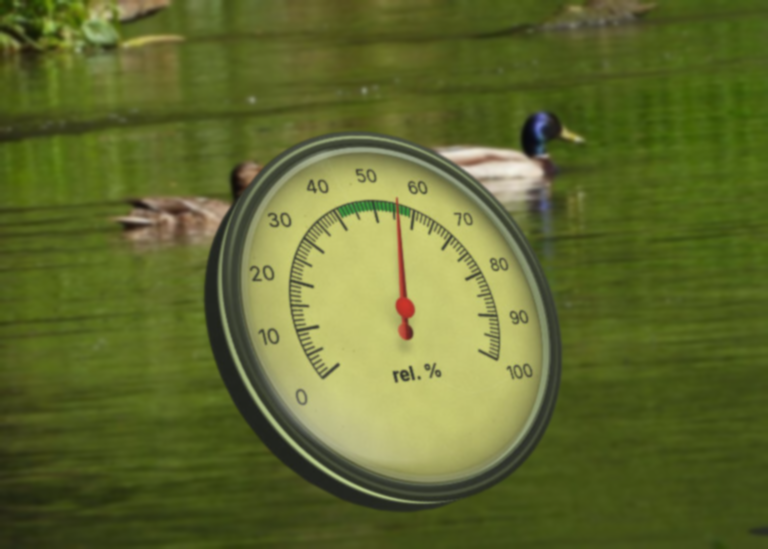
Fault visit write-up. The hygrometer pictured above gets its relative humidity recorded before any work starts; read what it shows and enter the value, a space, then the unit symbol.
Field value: 55 %
